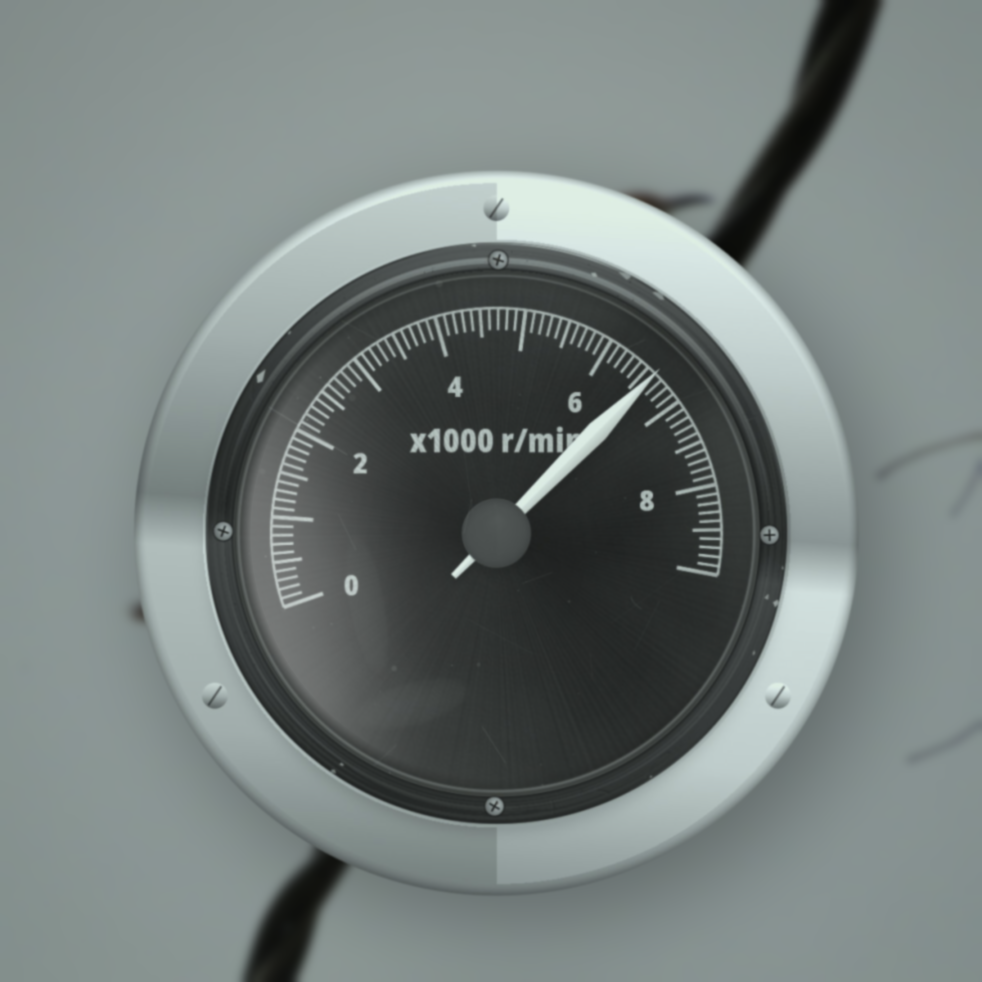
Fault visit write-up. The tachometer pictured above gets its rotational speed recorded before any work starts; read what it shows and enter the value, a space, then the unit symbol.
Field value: 6600 rpm
